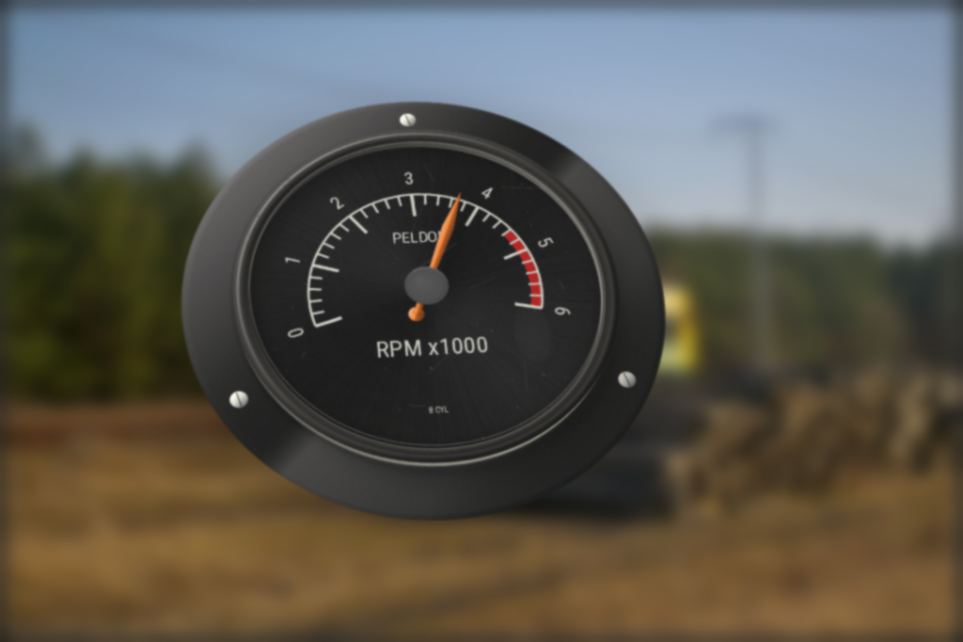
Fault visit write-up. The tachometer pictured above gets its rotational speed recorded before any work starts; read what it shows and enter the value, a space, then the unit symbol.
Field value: 3700 rpm
